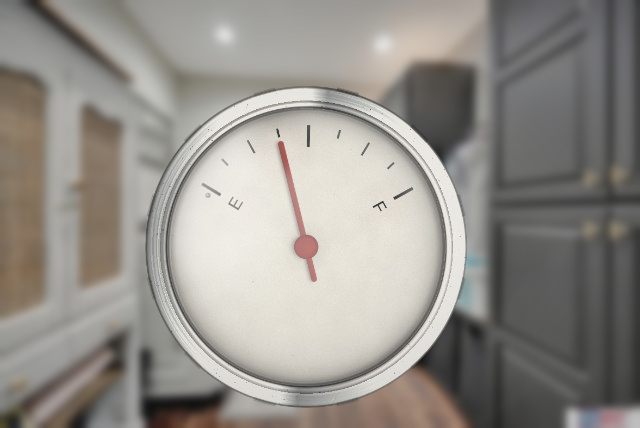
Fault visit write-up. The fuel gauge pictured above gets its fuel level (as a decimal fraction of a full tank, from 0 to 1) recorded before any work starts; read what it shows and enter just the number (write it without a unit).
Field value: 0.375
